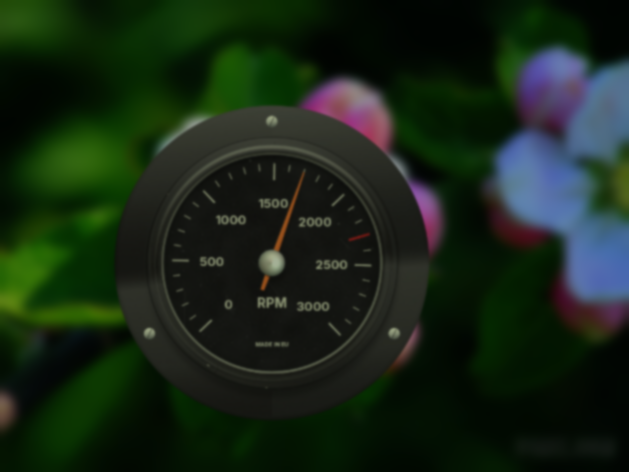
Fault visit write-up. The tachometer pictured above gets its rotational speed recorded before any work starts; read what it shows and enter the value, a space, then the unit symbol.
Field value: 1700 rpm
